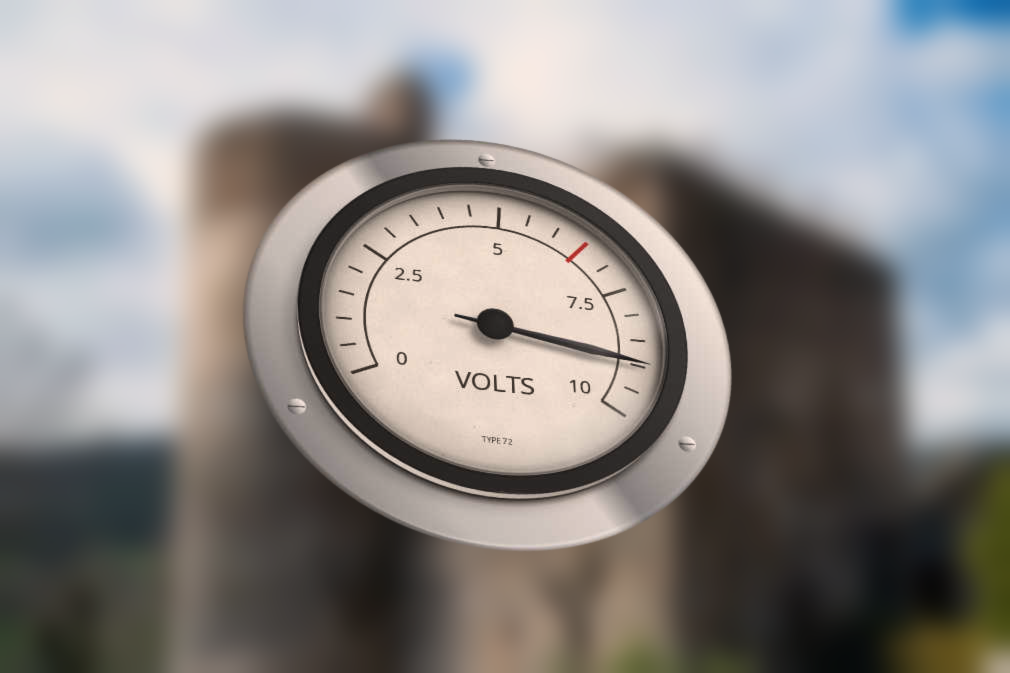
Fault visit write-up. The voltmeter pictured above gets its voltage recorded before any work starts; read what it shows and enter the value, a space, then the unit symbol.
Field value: 9 V
